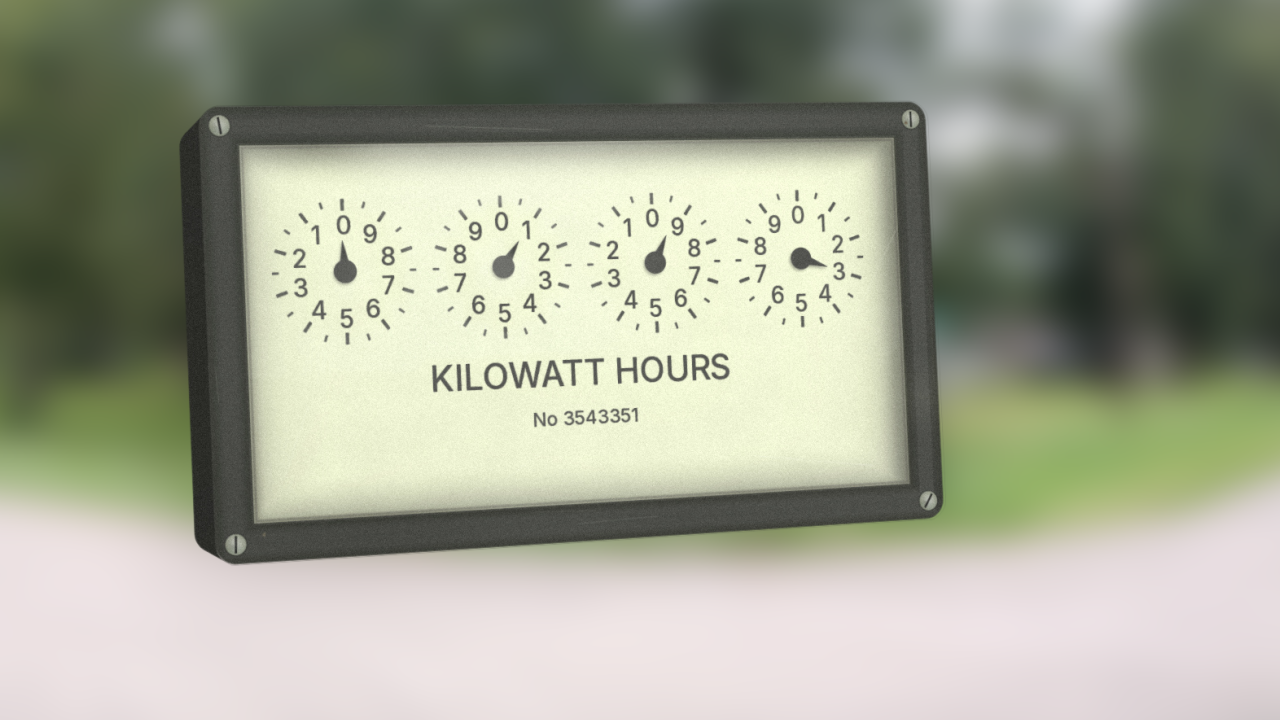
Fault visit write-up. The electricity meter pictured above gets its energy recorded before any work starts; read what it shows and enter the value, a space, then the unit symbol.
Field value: 93 kWh
